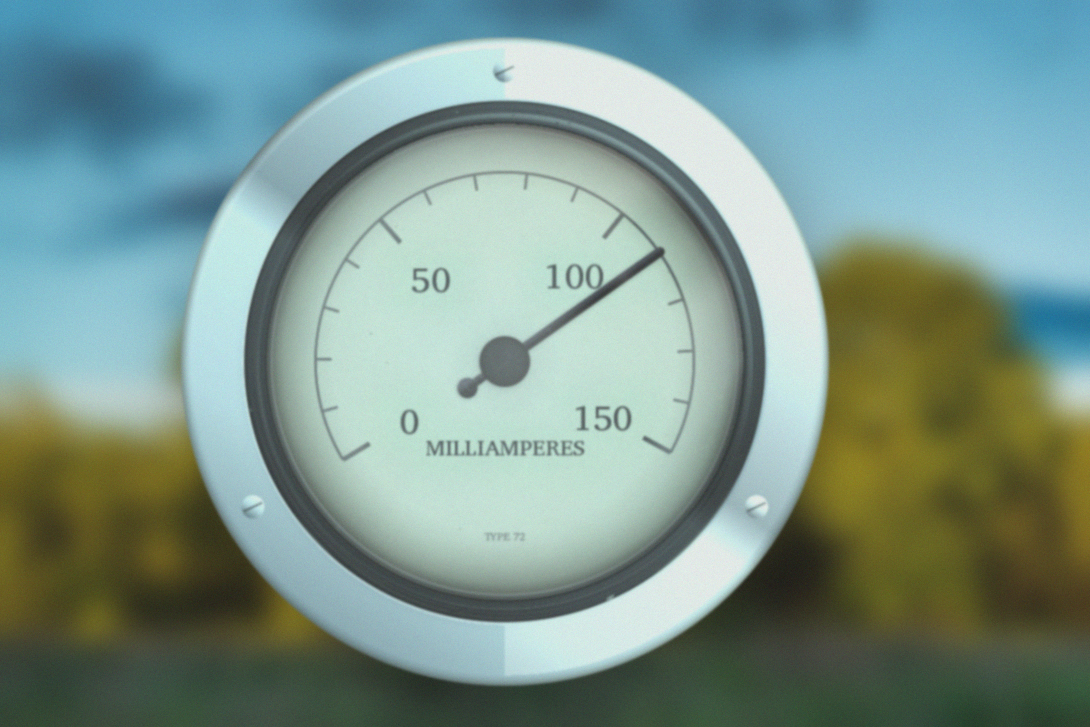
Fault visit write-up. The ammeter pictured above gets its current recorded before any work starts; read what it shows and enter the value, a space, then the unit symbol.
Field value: 110 mA
